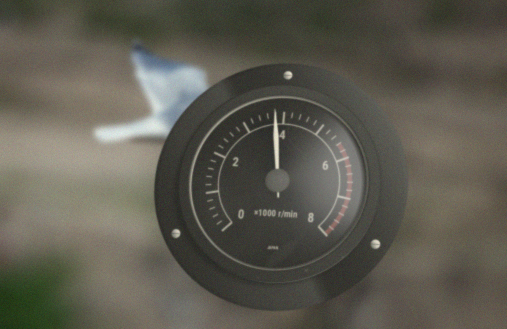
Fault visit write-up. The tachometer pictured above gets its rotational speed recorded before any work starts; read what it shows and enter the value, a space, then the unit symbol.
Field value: 3800 rpm
